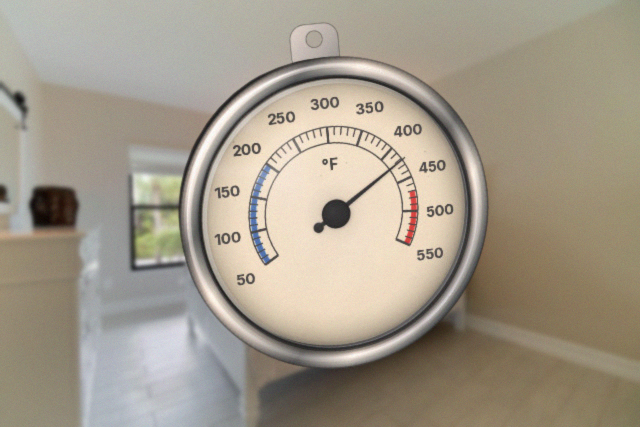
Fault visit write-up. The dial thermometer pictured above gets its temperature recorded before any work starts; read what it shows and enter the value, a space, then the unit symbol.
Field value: 420 °F
